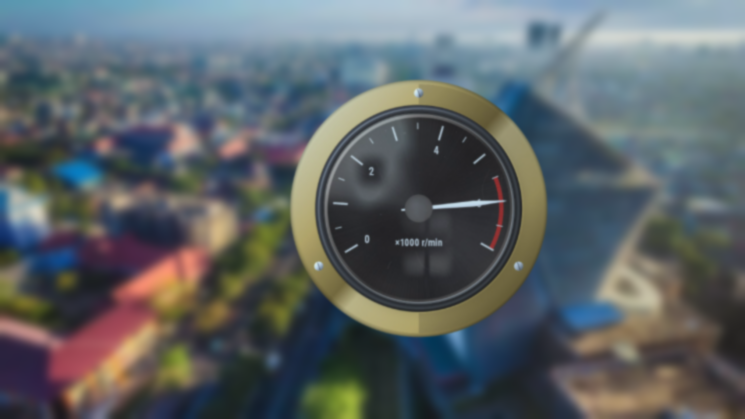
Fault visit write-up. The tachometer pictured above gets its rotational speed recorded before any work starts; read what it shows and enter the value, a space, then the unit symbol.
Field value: 6000 rpm
